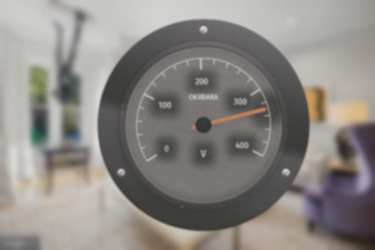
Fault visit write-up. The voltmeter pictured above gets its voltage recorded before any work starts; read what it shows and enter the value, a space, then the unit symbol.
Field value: 330 V
